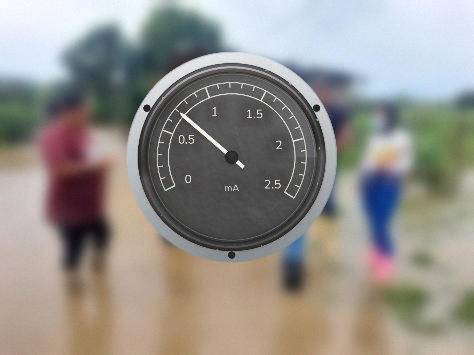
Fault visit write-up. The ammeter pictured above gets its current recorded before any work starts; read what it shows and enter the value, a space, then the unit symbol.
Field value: 0.7 mA
